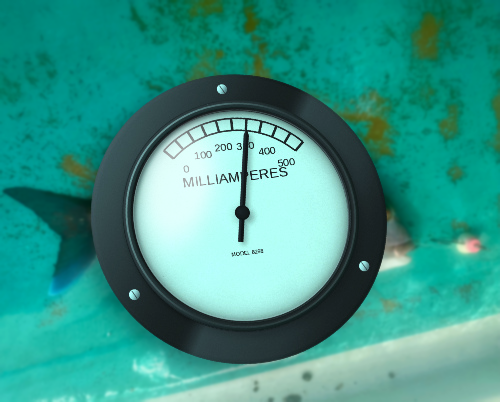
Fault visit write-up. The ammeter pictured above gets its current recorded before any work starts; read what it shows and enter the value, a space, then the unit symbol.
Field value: 300 mA
